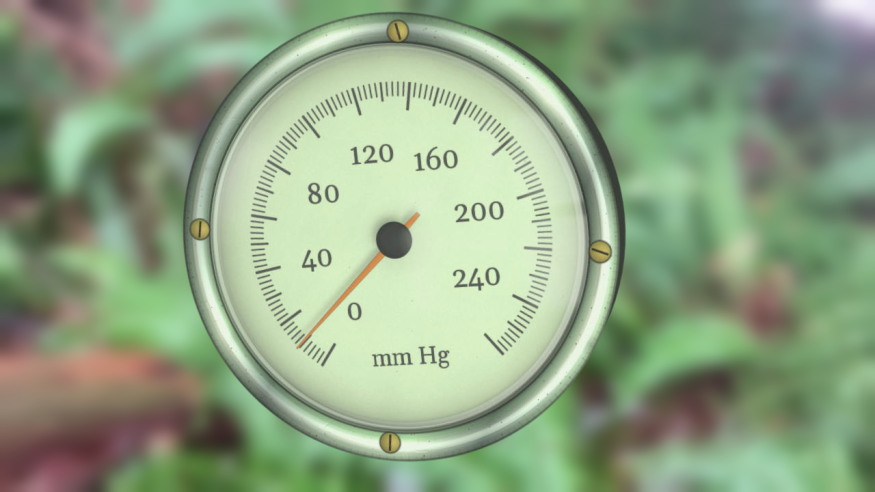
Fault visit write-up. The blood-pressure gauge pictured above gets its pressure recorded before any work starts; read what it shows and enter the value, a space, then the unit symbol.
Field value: 10 mmHg
